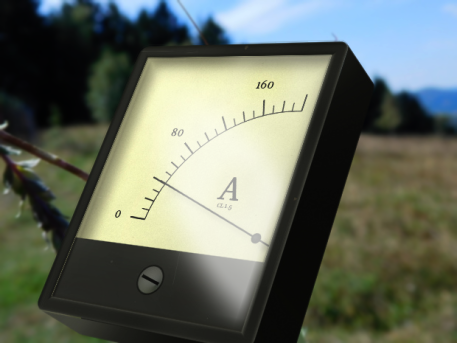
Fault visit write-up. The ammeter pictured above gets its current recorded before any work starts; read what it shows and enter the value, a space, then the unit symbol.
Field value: 40 A
